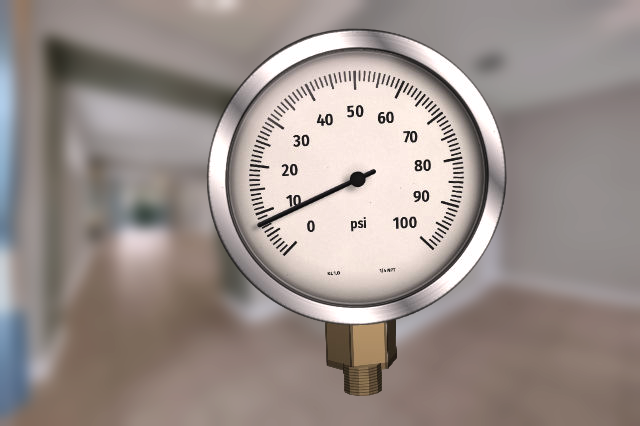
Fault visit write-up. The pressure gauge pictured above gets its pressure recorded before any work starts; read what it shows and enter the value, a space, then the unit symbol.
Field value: 8 psi
